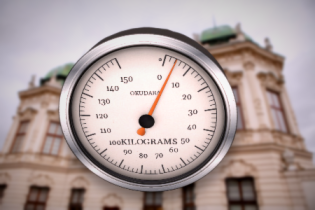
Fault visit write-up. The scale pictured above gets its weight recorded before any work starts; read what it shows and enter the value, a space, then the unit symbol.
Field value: 4 kg
